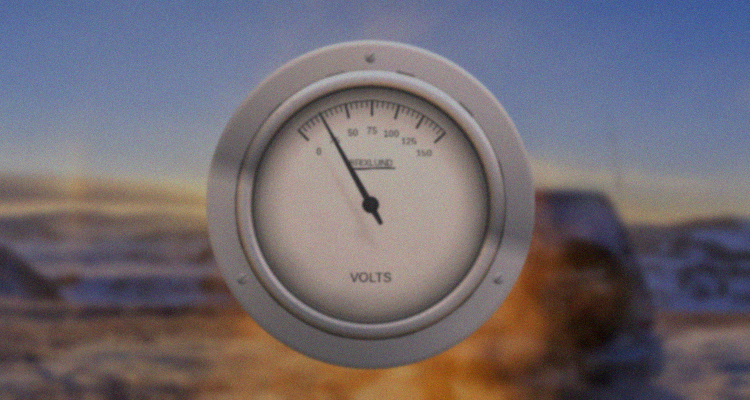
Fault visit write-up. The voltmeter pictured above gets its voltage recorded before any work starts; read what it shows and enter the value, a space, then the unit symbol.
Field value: 25 V
